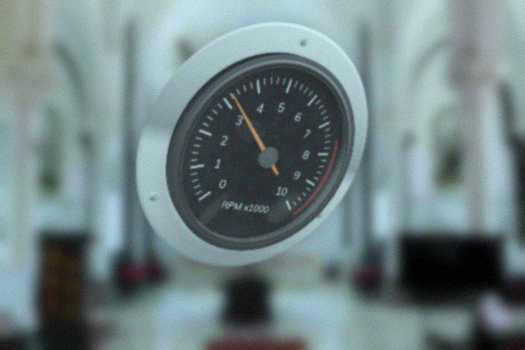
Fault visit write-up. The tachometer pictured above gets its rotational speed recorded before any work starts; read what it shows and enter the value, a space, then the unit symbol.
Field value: 3200 rpm
